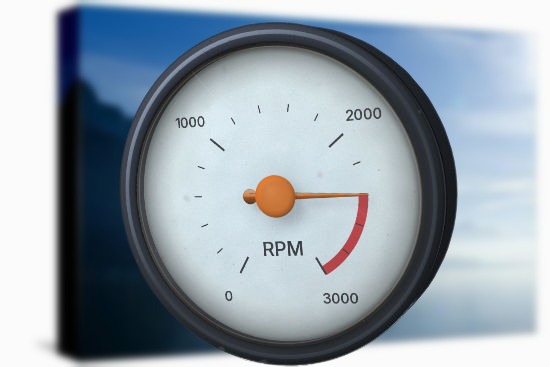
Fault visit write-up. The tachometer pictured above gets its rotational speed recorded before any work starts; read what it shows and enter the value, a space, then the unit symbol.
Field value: 2400 rpm
